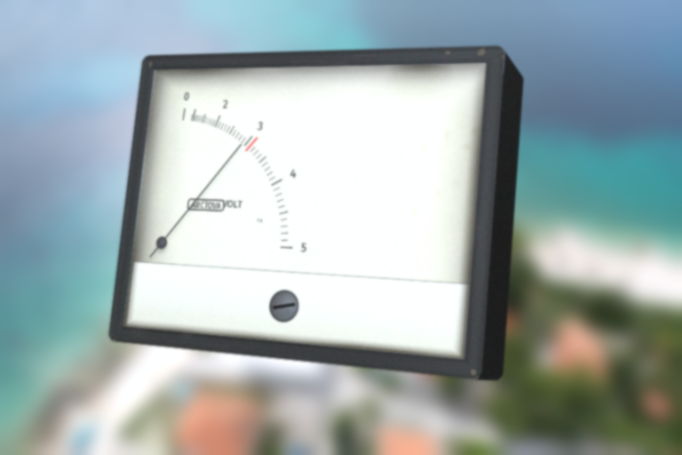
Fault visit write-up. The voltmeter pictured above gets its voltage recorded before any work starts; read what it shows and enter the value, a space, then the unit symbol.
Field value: 3 V
